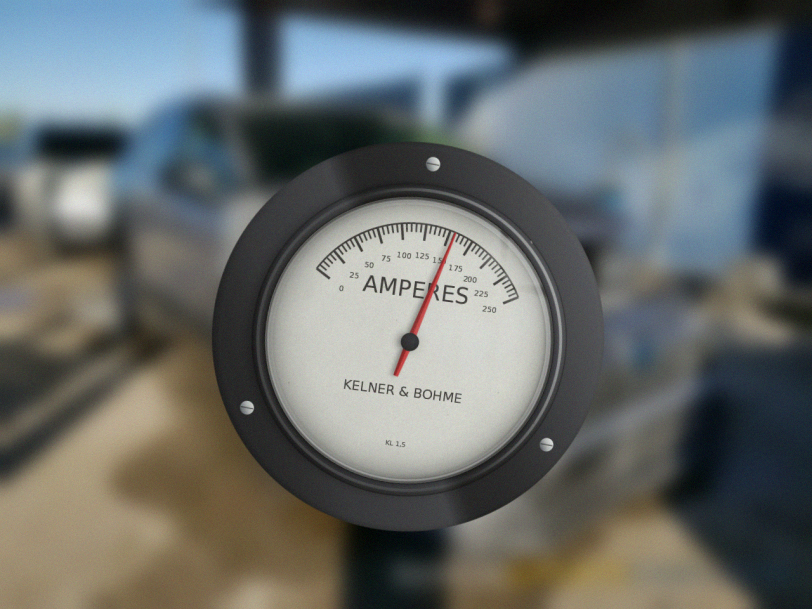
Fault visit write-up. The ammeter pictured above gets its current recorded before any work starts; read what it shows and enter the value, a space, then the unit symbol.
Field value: 155 A
